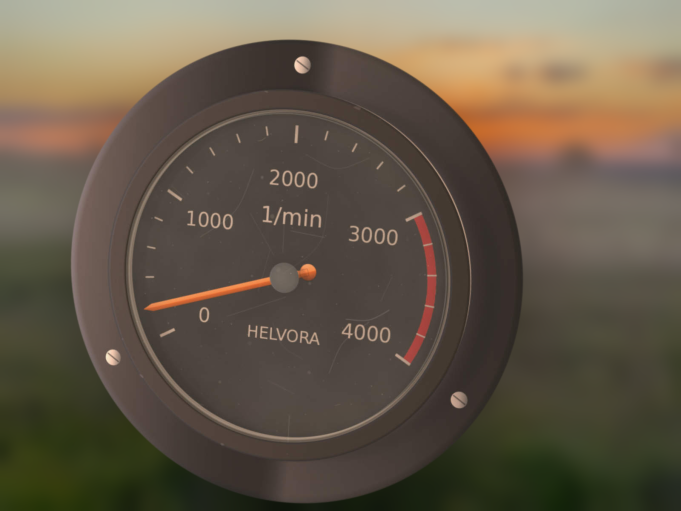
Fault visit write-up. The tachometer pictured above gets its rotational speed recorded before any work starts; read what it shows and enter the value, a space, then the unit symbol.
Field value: 200 rpm
